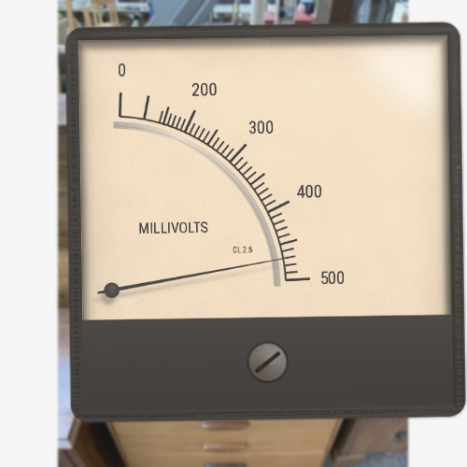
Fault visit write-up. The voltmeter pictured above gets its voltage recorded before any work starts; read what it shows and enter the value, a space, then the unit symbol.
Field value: 470 mV
